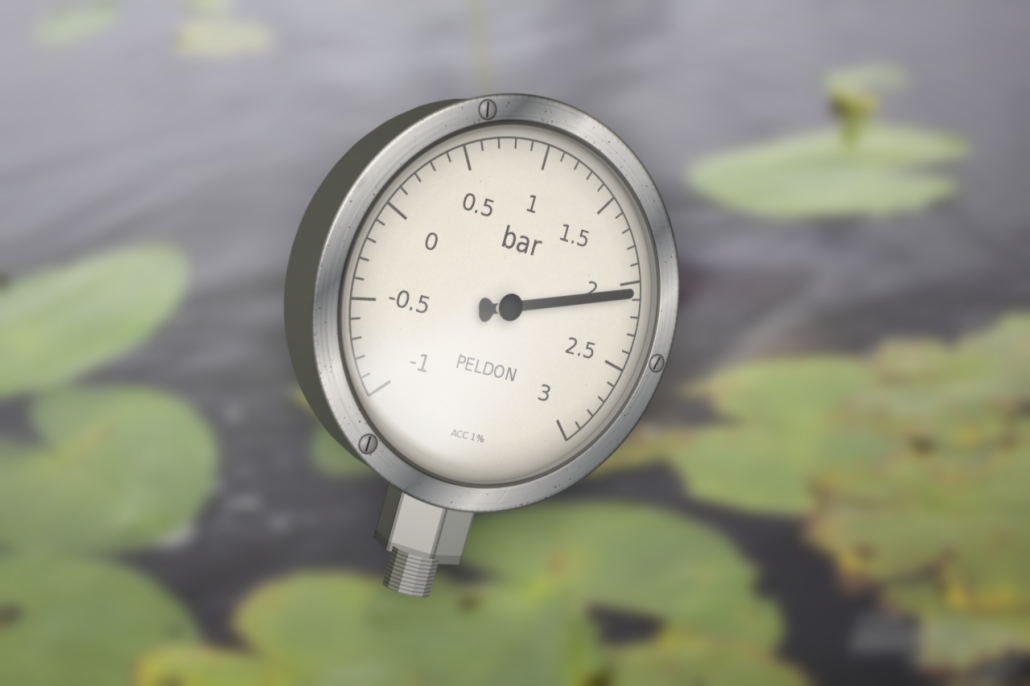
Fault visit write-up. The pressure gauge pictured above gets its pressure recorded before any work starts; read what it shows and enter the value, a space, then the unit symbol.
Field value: 2.05 bar
